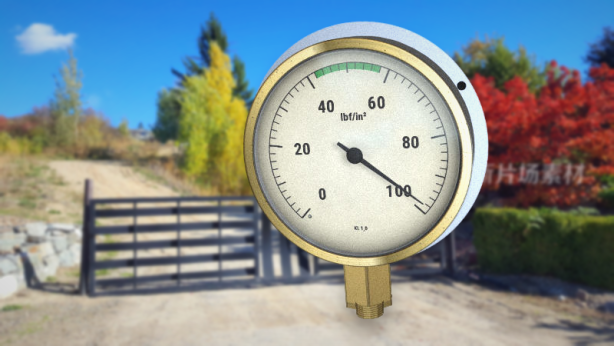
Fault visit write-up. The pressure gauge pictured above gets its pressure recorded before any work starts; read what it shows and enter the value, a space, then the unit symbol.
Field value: 98 psi
